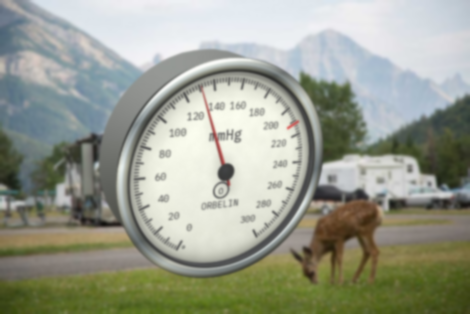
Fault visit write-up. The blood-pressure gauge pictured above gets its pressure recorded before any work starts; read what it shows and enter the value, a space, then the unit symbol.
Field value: 130 mmHg
